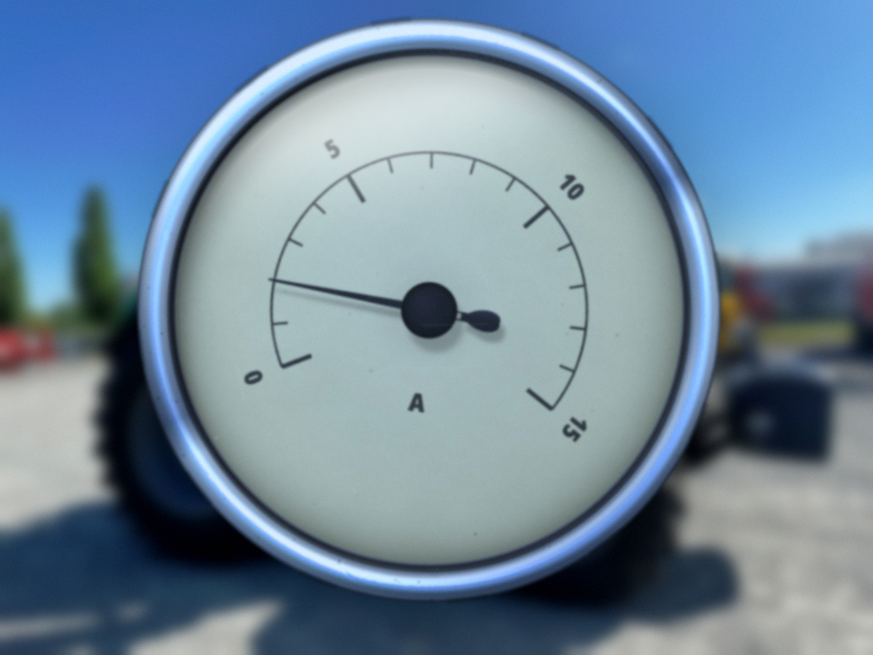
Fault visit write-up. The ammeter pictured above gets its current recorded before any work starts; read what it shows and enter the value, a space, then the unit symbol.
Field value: 2 A
